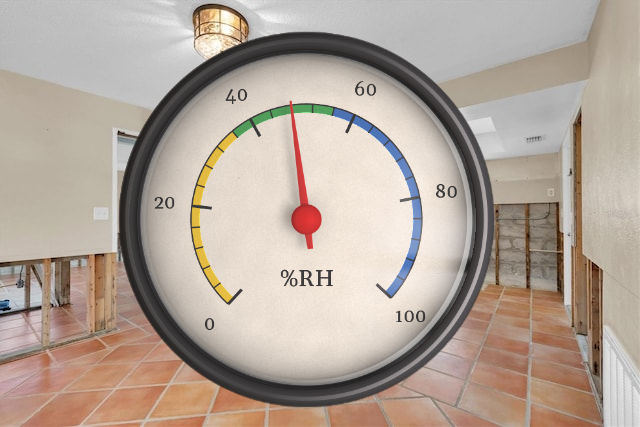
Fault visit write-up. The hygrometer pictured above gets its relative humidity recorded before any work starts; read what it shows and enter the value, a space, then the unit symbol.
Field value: 48 %
